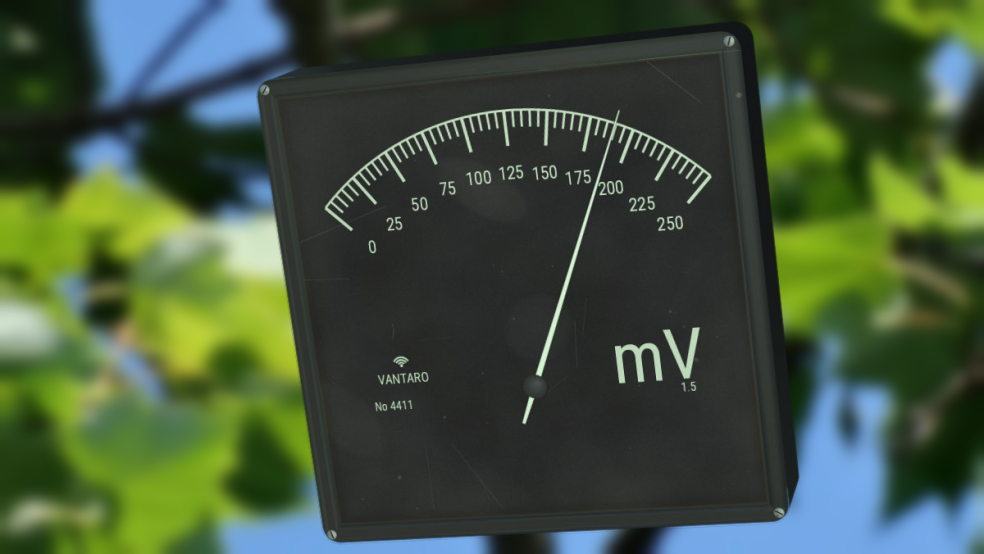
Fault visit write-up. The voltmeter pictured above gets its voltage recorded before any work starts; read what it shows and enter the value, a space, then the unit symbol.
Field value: 190 mV
